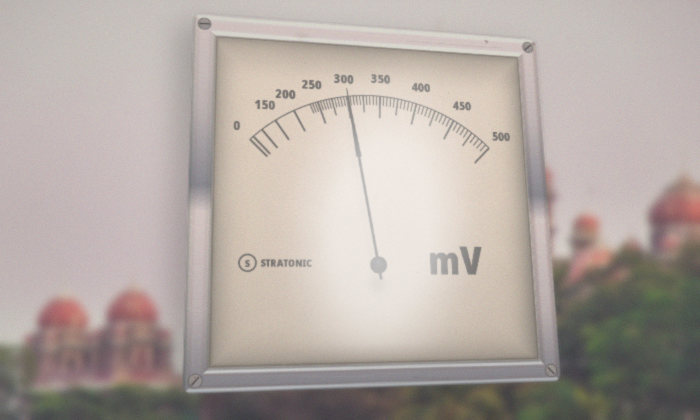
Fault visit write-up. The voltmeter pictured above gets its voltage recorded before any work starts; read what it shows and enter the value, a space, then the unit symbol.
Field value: 300 mV
